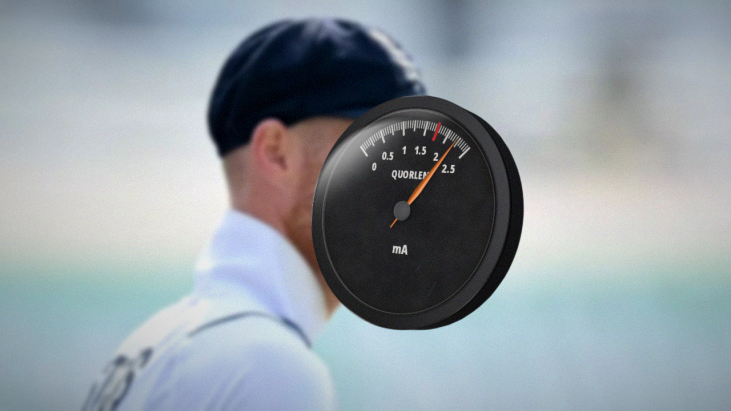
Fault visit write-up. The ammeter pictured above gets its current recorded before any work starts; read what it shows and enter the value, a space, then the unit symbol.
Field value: 2.25 mA
